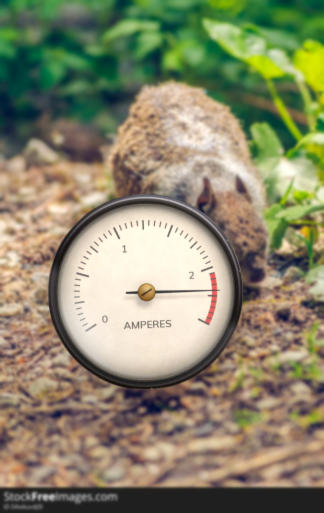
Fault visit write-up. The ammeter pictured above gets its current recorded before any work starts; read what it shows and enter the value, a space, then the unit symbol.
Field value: 2.2 A
